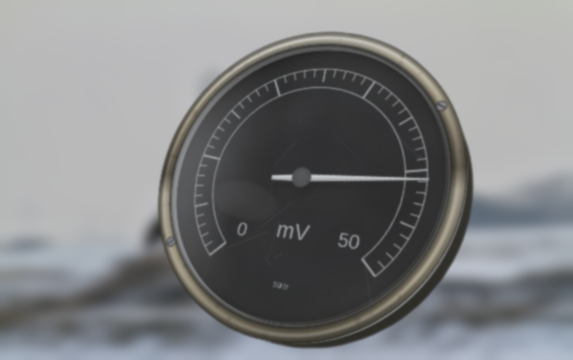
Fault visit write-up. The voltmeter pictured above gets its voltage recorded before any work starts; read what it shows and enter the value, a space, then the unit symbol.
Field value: 41 mV
